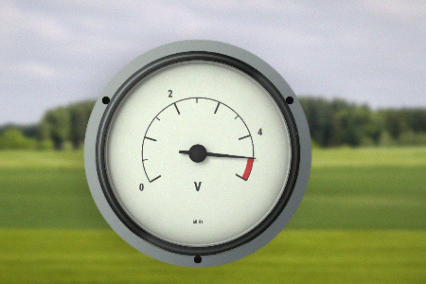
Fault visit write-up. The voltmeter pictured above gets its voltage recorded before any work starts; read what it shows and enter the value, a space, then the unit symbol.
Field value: 4.5 V
